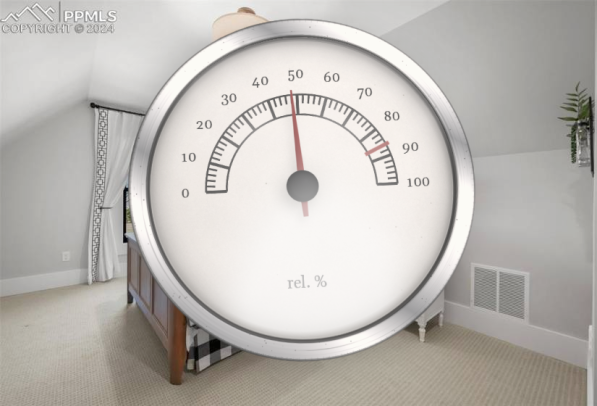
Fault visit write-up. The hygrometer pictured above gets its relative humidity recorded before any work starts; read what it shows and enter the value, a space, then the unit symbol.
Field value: 48 %
